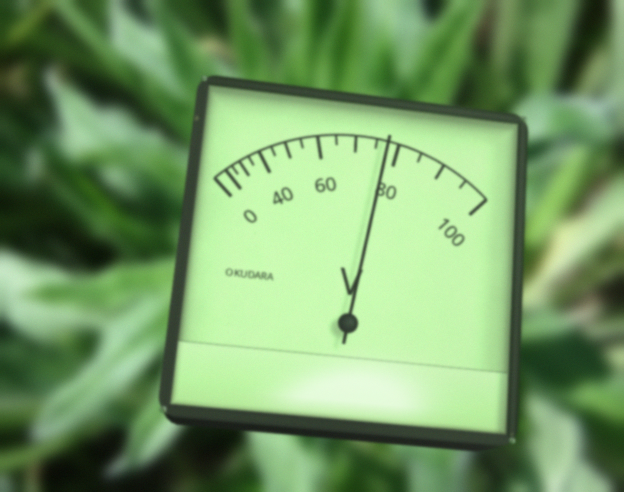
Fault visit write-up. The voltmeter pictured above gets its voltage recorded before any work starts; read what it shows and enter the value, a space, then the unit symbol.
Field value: 77.5 V
